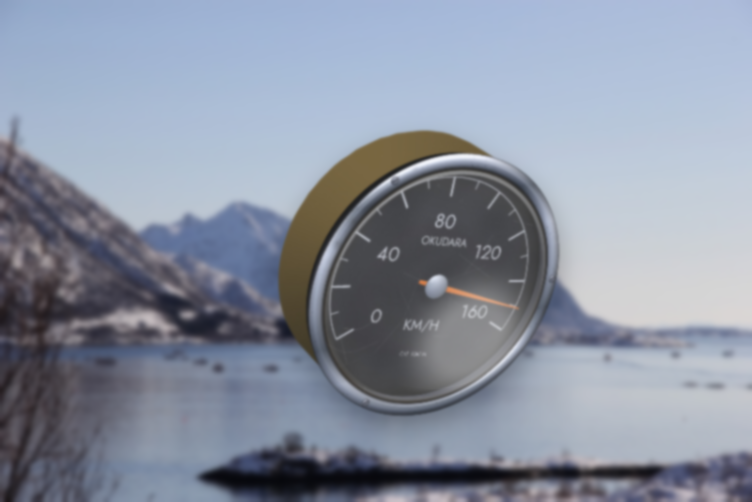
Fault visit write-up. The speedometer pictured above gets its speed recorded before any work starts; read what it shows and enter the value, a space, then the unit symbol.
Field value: 150 km/h
